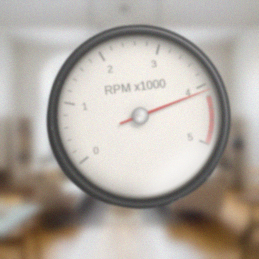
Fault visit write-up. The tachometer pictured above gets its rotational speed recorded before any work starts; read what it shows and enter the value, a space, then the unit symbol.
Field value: 4100 rpm
